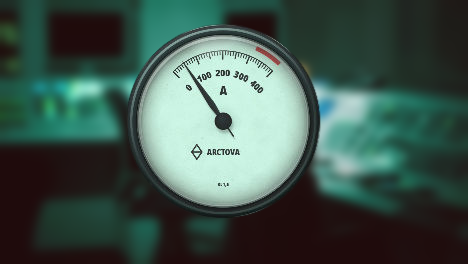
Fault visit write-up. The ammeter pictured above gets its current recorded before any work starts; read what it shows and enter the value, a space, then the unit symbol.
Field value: 50 A
